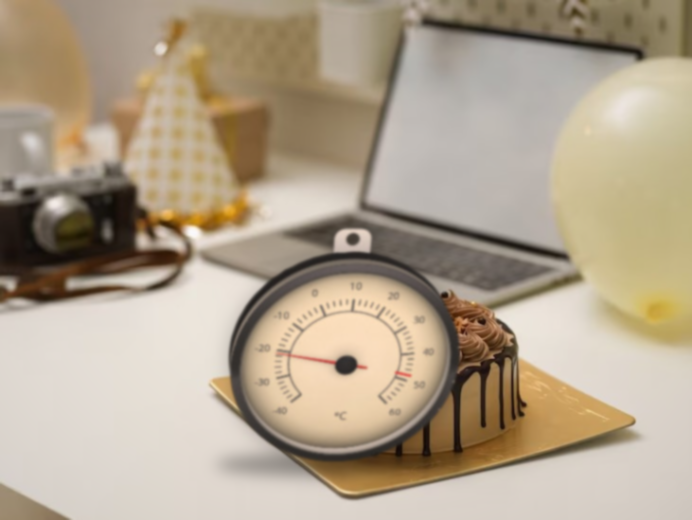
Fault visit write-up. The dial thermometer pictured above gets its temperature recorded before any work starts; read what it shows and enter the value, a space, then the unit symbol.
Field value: -20 °C
